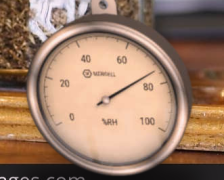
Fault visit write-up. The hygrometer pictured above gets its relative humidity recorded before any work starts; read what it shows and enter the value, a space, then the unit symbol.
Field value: 74 %
